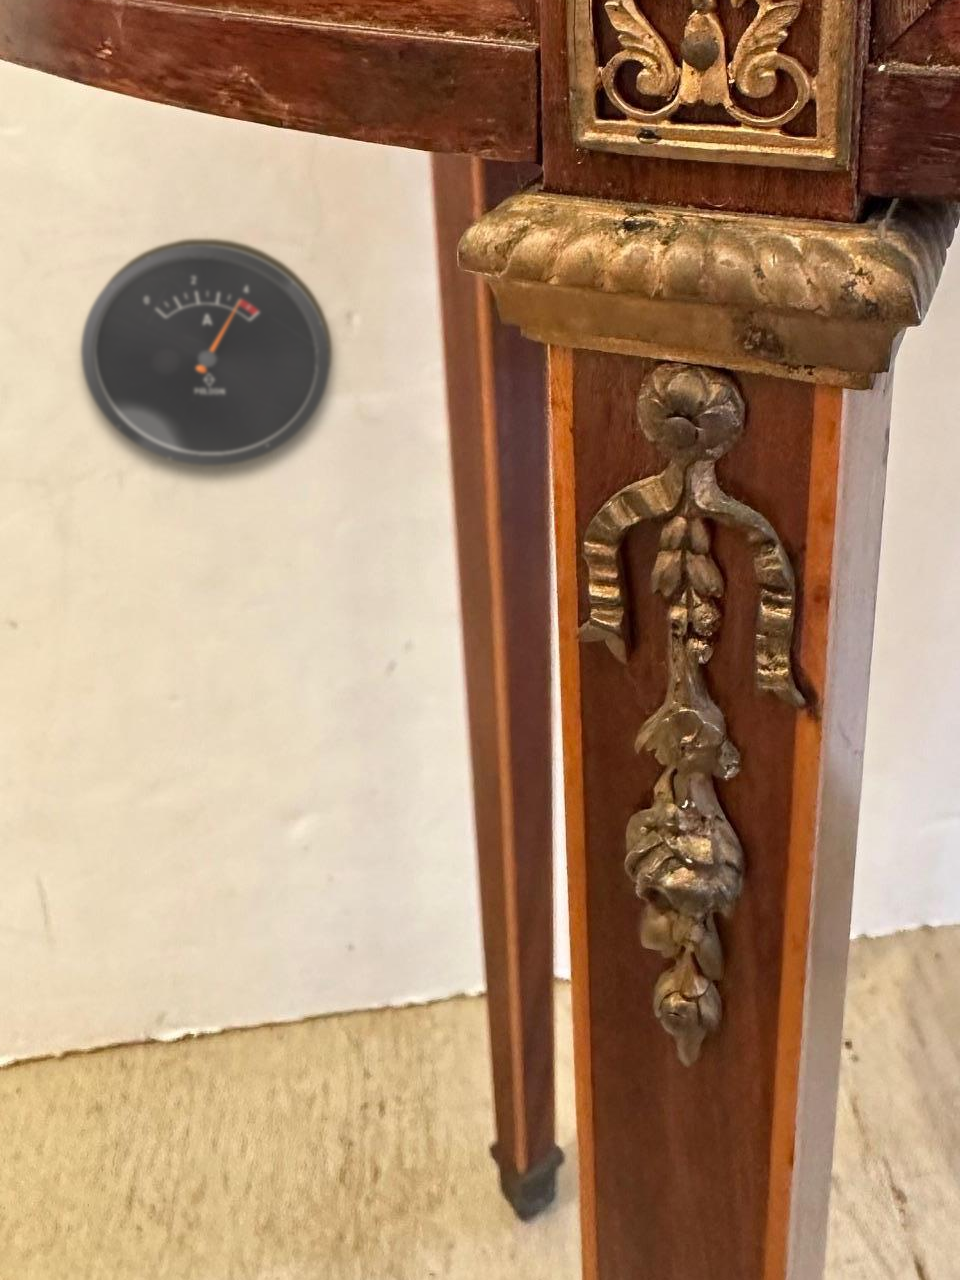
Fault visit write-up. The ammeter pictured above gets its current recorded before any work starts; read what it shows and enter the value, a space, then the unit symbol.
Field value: 4 A
